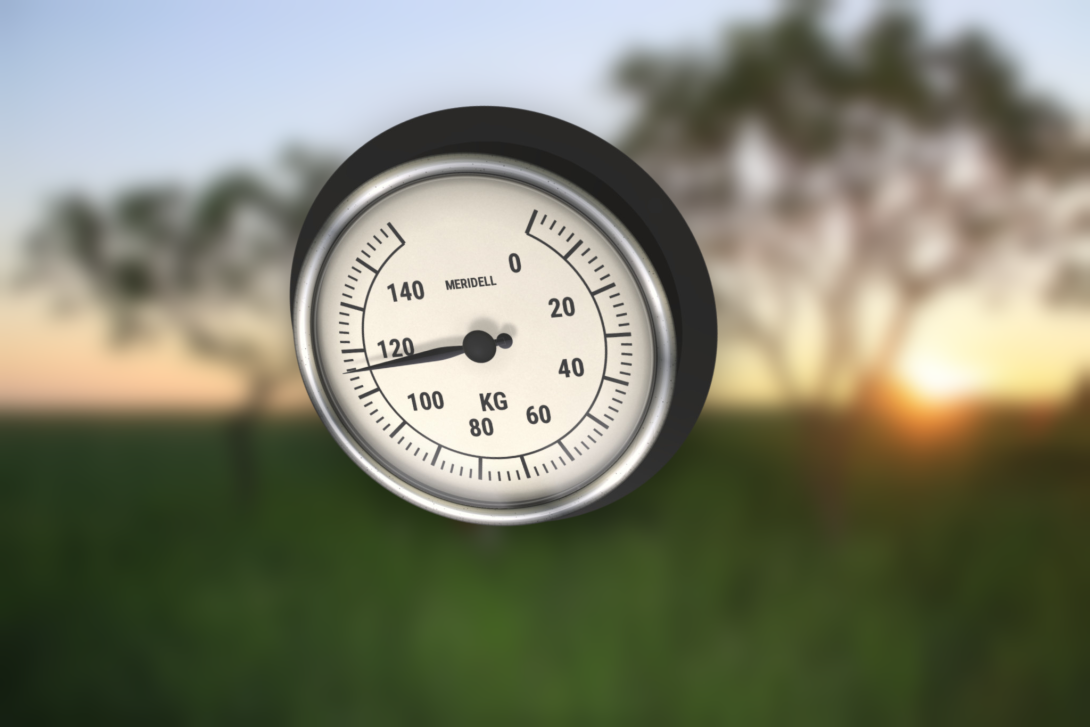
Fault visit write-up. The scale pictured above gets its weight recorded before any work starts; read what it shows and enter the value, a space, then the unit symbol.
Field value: 116 kg
